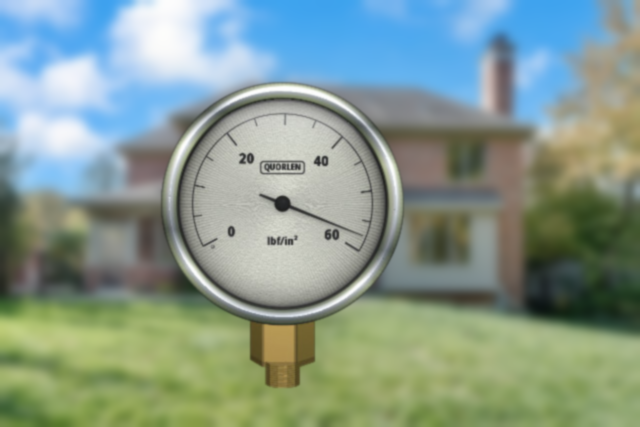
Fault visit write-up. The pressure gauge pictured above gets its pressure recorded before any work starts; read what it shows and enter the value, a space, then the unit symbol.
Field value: 57.5 psi
